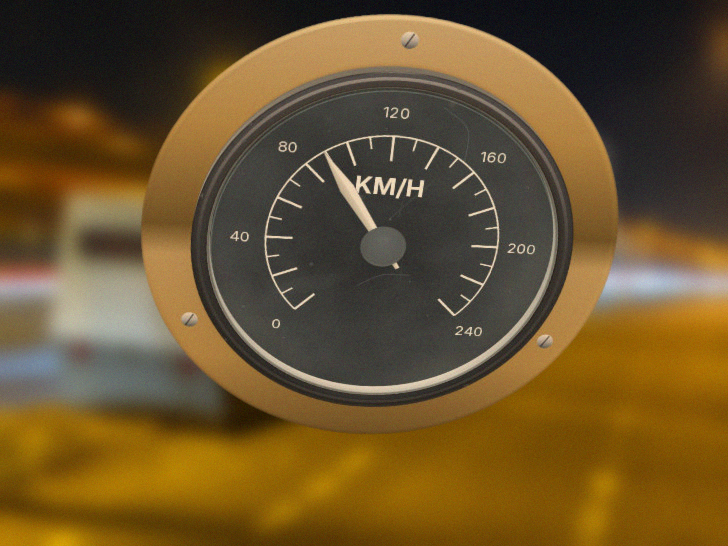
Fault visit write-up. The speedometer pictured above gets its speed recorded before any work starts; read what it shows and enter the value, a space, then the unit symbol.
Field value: 90 km/h
